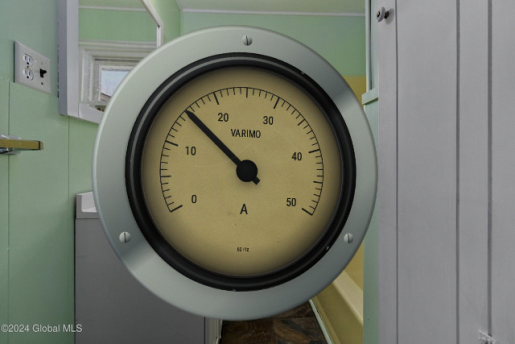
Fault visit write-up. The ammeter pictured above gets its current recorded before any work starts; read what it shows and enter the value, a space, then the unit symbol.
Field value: 15 A
